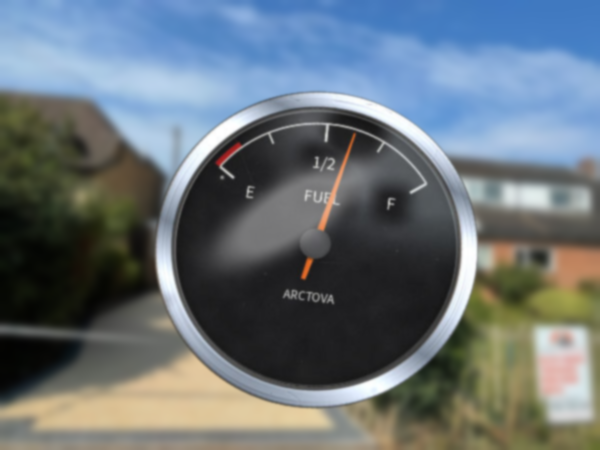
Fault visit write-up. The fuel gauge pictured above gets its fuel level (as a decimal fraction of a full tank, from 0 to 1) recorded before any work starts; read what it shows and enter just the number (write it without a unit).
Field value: 0.625
